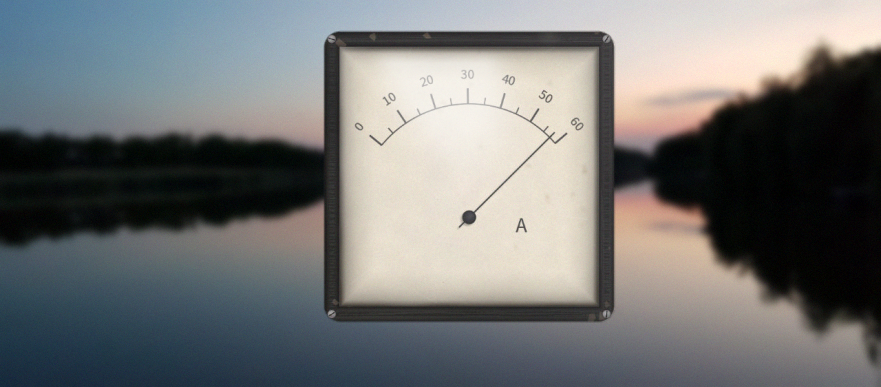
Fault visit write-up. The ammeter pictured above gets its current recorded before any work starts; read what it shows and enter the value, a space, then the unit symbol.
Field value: 57.5 A
